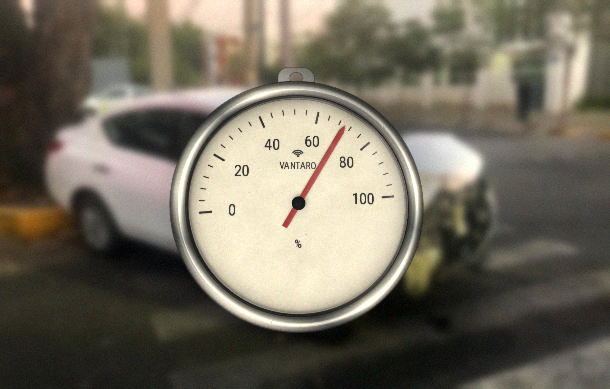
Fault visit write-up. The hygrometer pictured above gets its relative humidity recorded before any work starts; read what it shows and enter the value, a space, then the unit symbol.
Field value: 70 %
